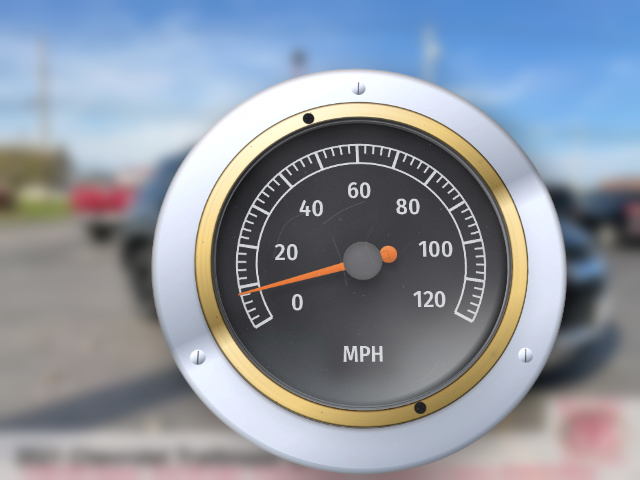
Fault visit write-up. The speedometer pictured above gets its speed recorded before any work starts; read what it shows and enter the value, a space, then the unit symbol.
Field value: 8 mph
